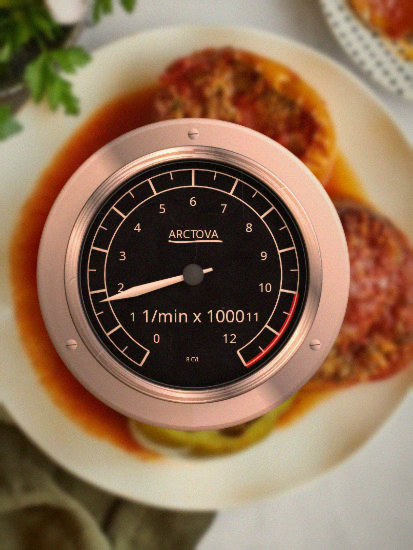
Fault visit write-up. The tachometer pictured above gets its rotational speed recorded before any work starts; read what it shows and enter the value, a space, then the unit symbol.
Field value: 1750 rpm
